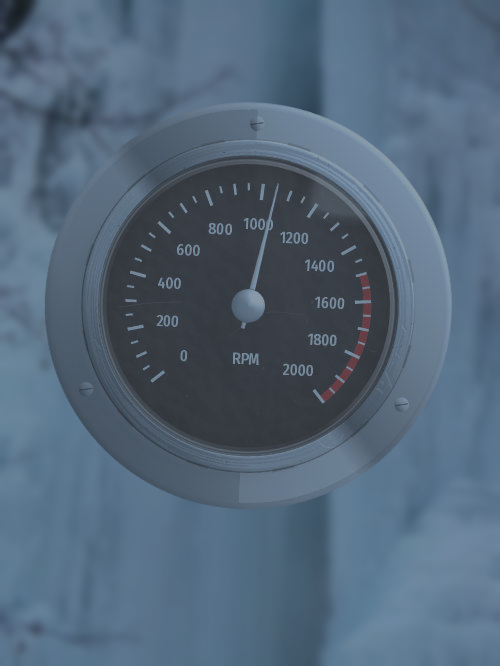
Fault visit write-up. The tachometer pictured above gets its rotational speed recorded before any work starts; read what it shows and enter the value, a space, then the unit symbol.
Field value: 1050 rpm
